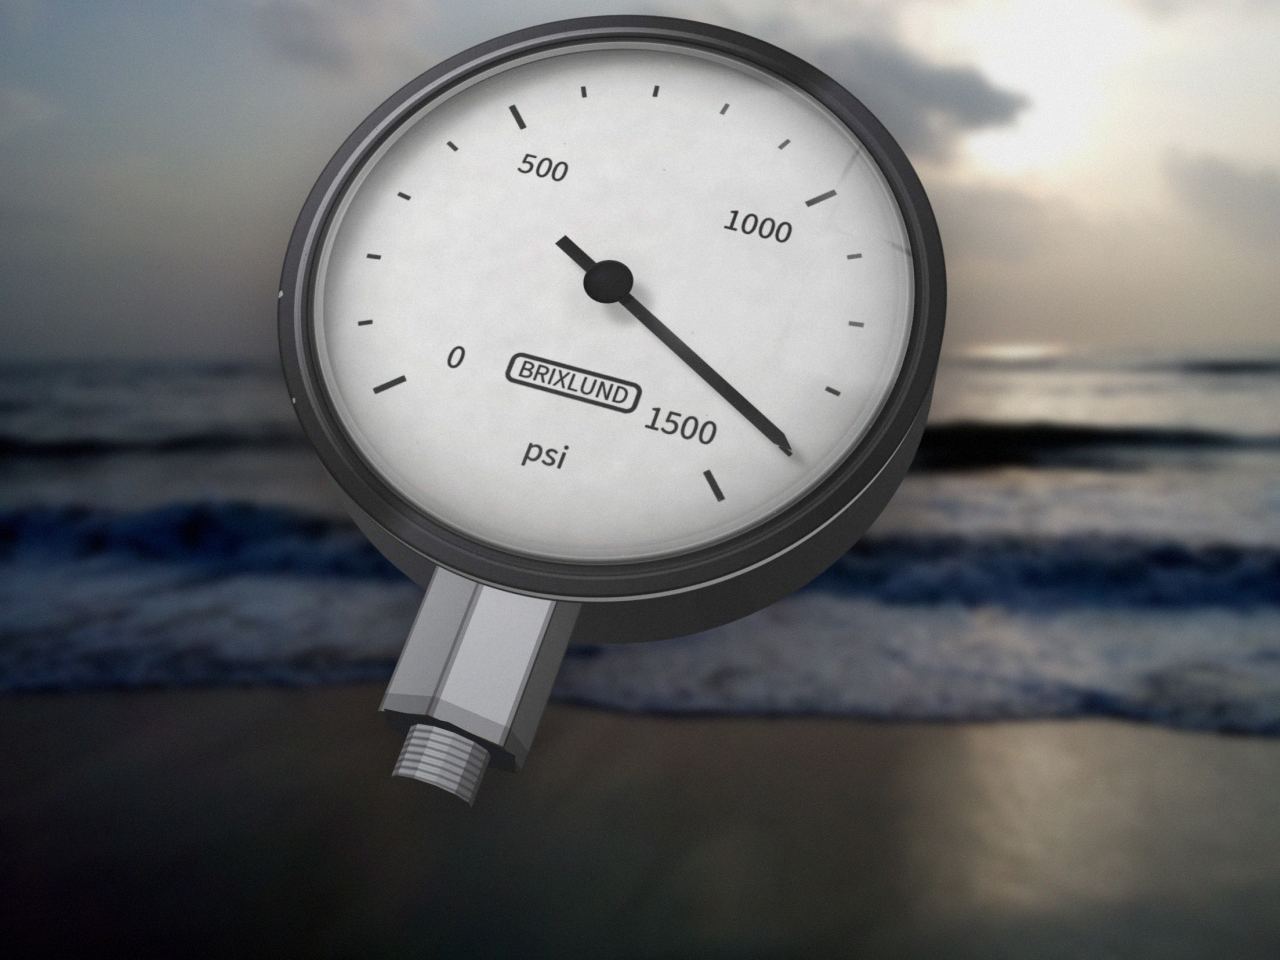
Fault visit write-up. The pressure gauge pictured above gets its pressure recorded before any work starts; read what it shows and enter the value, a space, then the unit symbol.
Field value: 1400 psi
